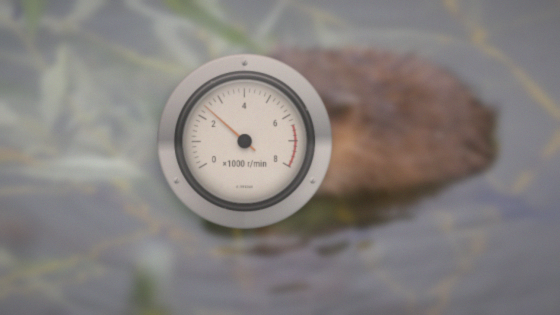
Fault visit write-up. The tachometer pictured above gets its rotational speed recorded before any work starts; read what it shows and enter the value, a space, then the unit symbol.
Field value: 2400 rpm
